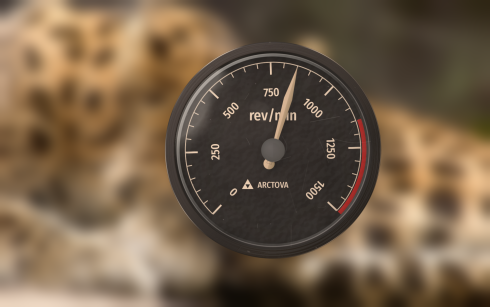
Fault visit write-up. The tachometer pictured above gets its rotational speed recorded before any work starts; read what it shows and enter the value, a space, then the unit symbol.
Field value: 850 rpm
